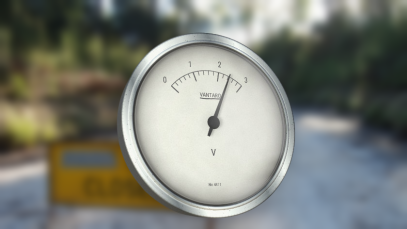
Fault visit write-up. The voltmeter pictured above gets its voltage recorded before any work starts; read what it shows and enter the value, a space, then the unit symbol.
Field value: 2.4 V
